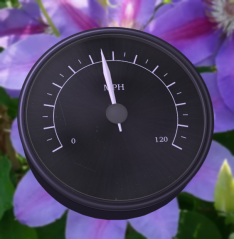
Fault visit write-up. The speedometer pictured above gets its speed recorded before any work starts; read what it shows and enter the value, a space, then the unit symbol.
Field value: 55 mph
